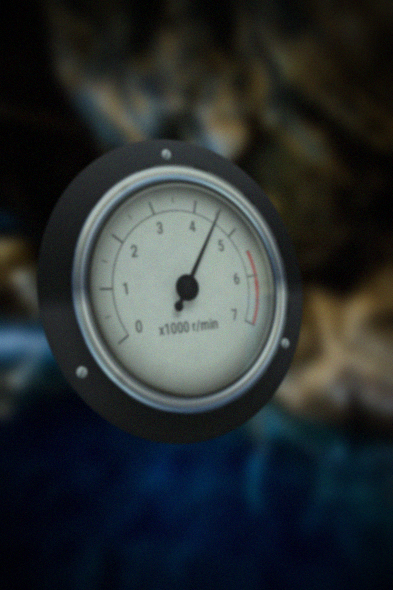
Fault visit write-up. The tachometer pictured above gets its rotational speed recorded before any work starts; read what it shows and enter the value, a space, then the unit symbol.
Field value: 4500 rpm
